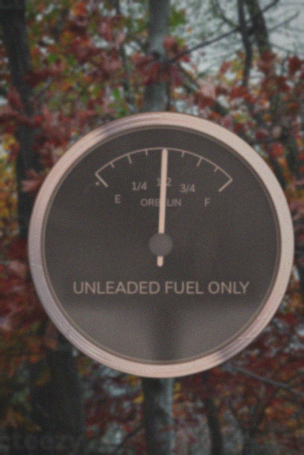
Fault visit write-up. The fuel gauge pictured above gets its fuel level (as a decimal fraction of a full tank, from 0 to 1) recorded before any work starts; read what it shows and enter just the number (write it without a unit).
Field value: 0.5
